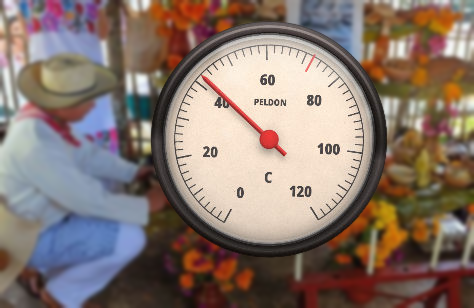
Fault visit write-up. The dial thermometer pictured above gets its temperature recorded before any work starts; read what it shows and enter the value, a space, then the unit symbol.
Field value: 42 °C
